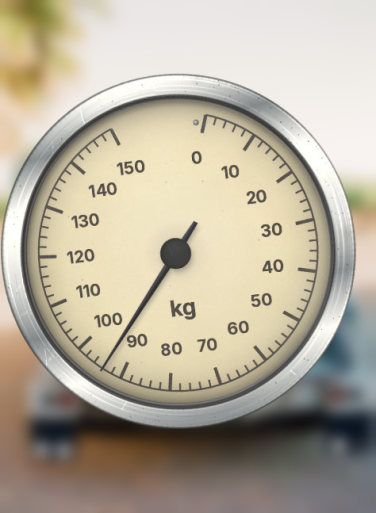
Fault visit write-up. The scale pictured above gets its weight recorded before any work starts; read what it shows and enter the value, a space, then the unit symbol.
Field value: 94 kg
